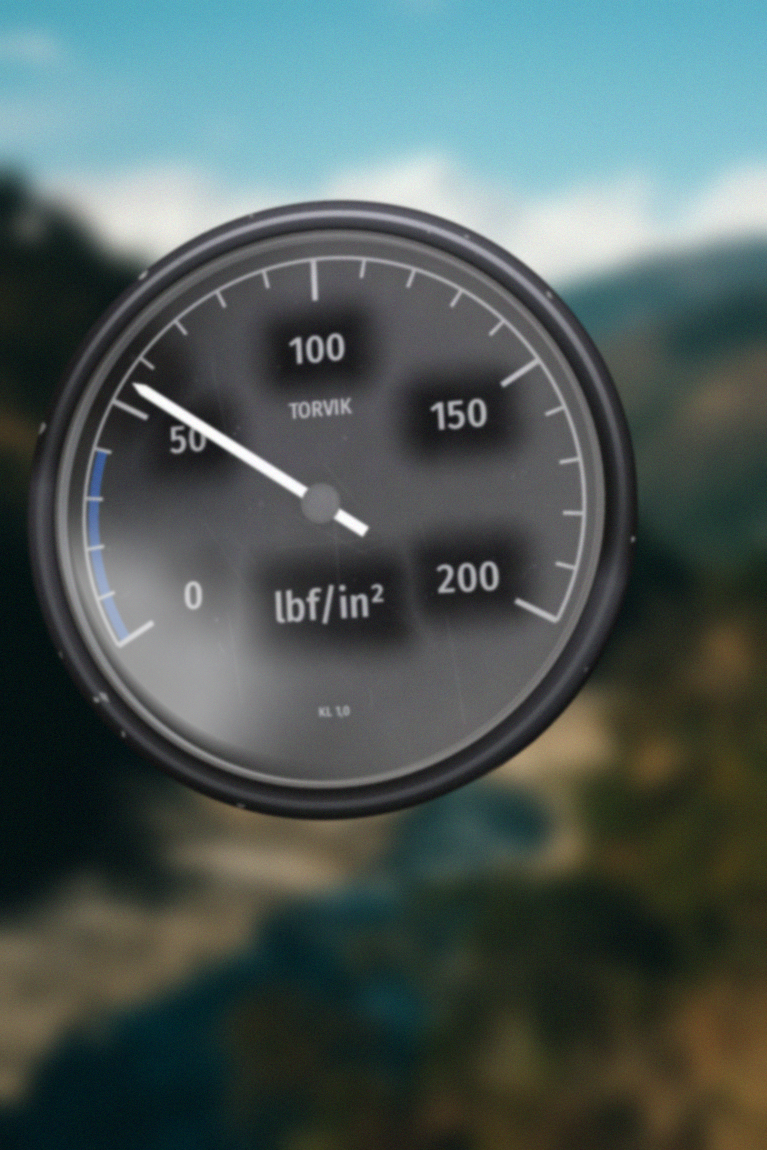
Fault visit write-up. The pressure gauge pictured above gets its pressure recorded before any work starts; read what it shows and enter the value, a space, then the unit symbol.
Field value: 55 psi
